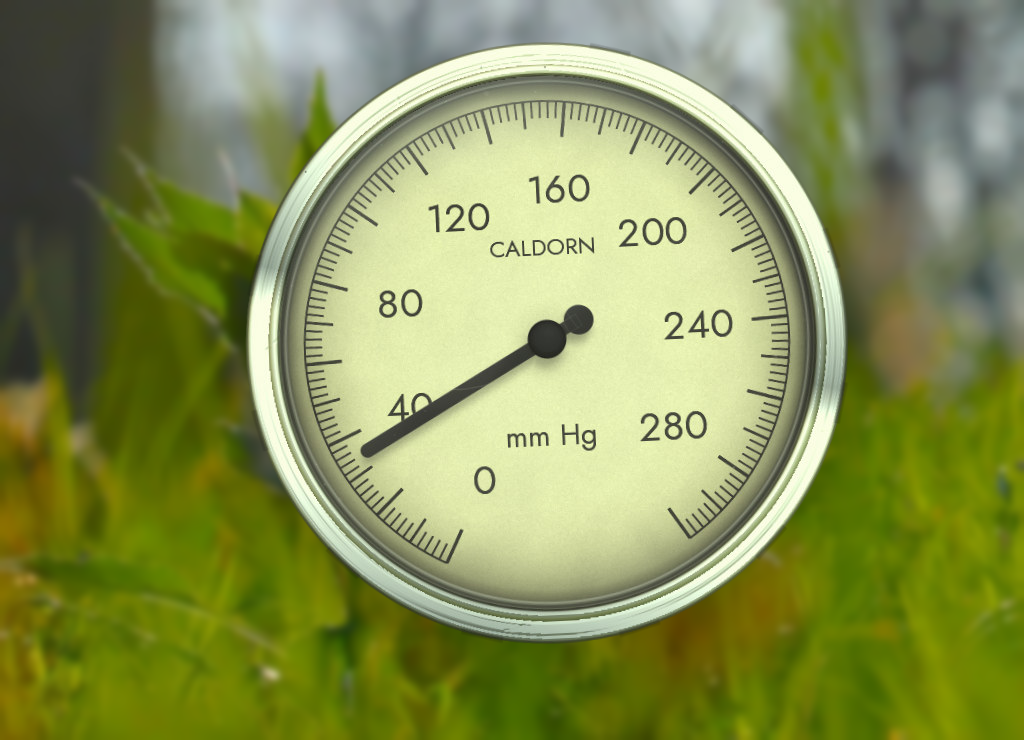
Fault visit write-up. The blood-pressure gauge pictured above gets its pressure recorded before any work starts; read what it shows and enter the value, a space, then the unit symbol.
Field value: 34 mmHg
